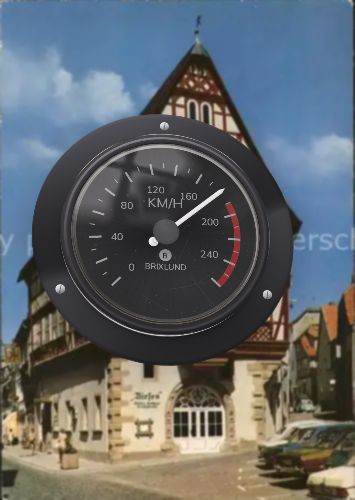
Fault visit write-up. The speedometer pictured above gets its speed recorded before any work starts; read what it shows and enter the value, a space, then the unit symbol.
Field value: 180 km/h
